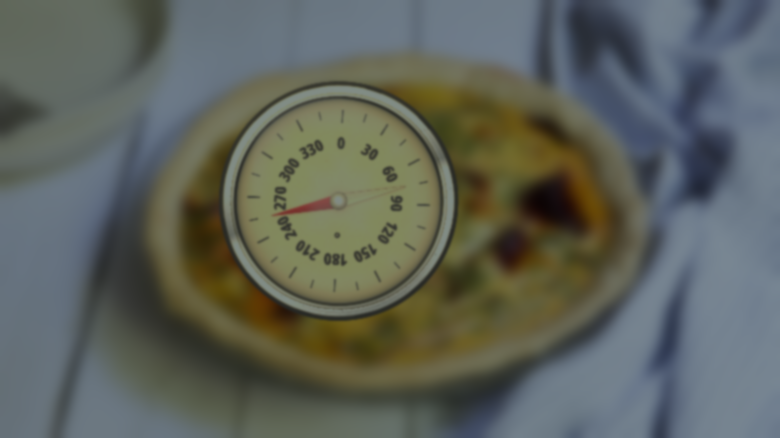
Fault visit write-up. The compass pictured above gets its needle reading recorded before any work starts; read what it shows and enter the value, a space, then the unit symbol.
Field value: 255 °
